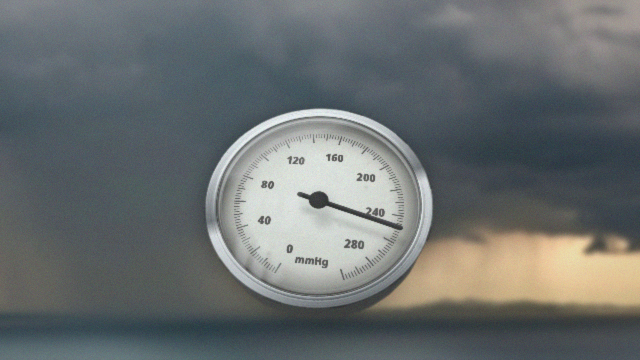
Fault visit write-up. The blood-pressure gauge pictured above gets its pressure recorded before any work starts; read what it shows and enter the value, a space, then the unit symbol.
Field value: 250 mmHg
